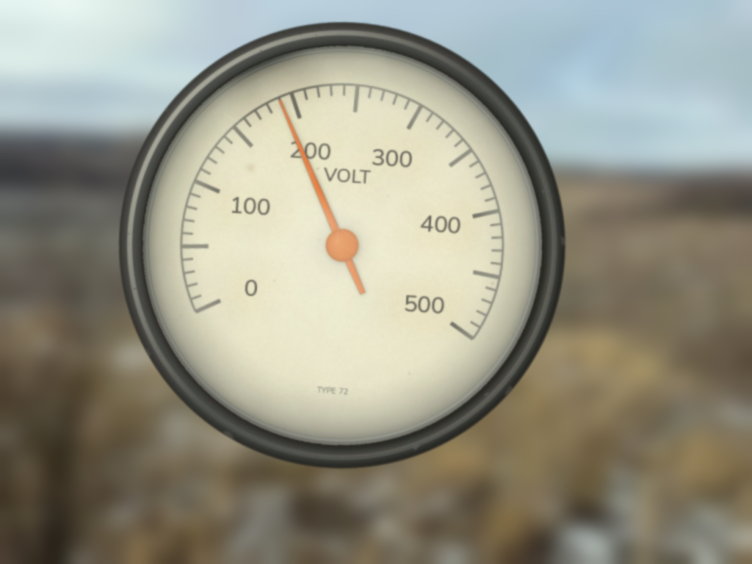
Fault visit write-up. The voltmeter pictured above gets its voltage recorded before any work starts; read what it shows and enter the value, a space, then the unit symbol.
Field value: 190 V
